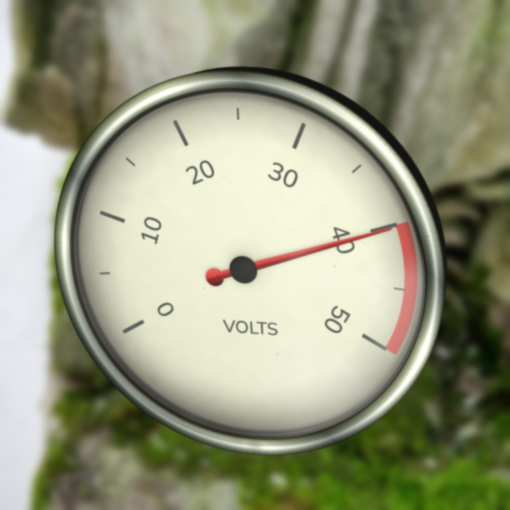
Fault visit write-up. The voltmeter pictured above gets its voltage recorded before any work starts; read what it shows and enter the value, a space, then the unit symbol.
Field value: 40 V
